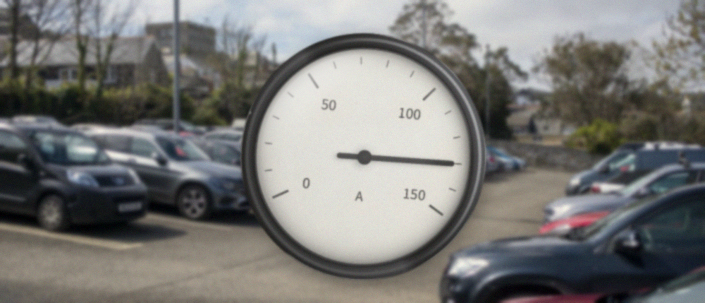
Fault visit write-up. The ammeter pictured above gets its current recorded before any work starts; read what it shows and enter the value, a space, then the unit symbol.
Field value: 130 A
